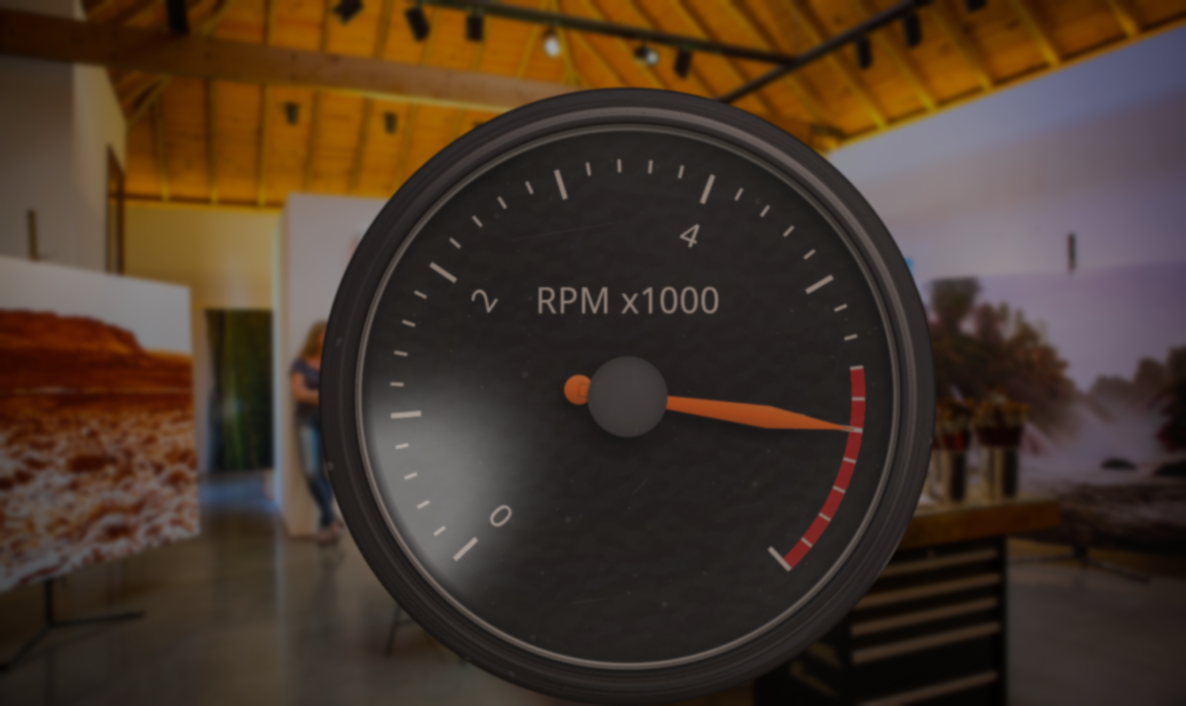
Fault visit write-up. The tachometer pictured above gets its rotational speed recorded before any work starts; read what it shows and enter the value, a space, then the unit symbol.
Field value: 6000 rpm
